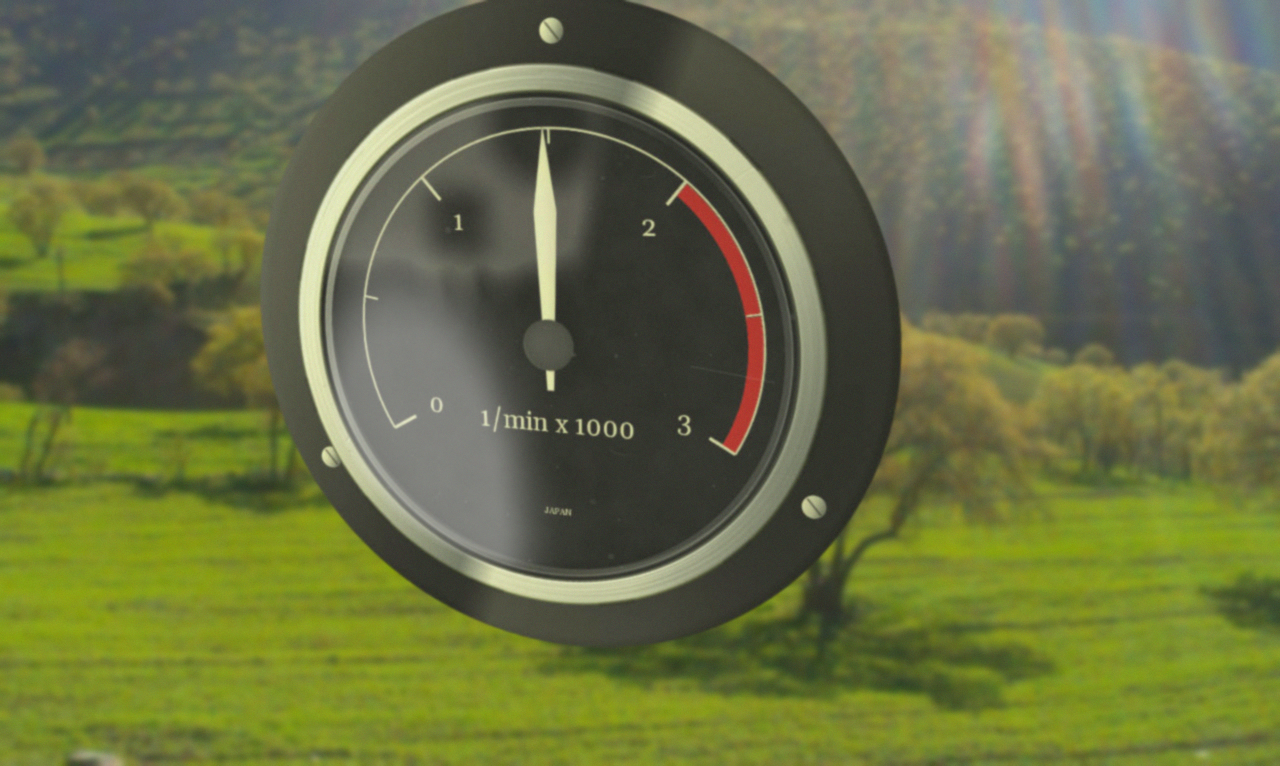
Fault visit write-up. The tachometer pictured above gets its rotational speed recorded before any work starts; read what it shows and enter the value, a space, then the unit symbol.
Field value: 1500 rpm
